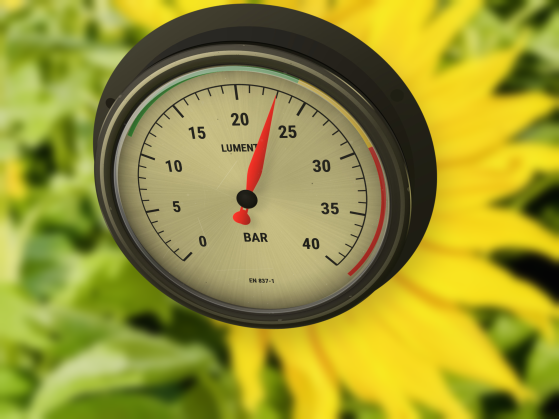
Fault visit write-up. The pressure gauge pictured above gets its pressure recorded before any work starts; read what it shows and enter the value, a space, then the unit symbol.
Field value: 23 bar
